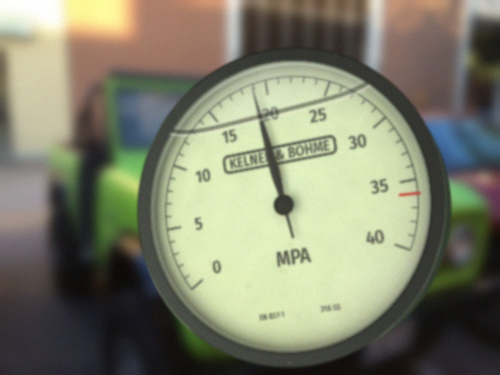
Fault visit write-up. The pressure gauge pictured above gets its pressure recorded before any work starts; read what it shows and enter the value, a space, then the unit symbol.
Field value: 19 MPa
